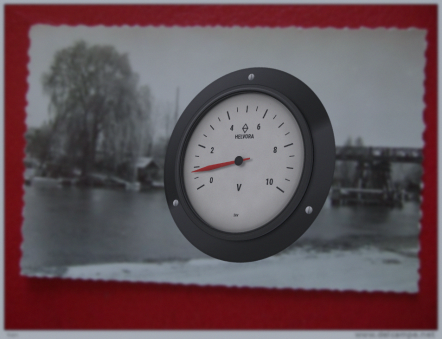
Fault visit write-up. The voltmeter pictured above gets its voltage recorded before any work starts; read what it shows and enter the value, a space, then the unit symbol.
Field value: 0.75 V
